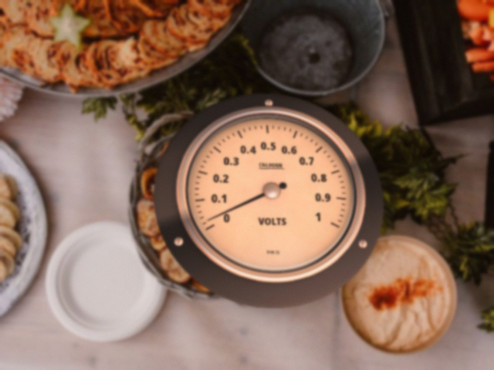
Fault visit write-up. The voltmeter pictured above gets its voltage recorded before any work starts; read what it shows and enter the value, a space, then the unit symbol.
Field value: 0.02 V
